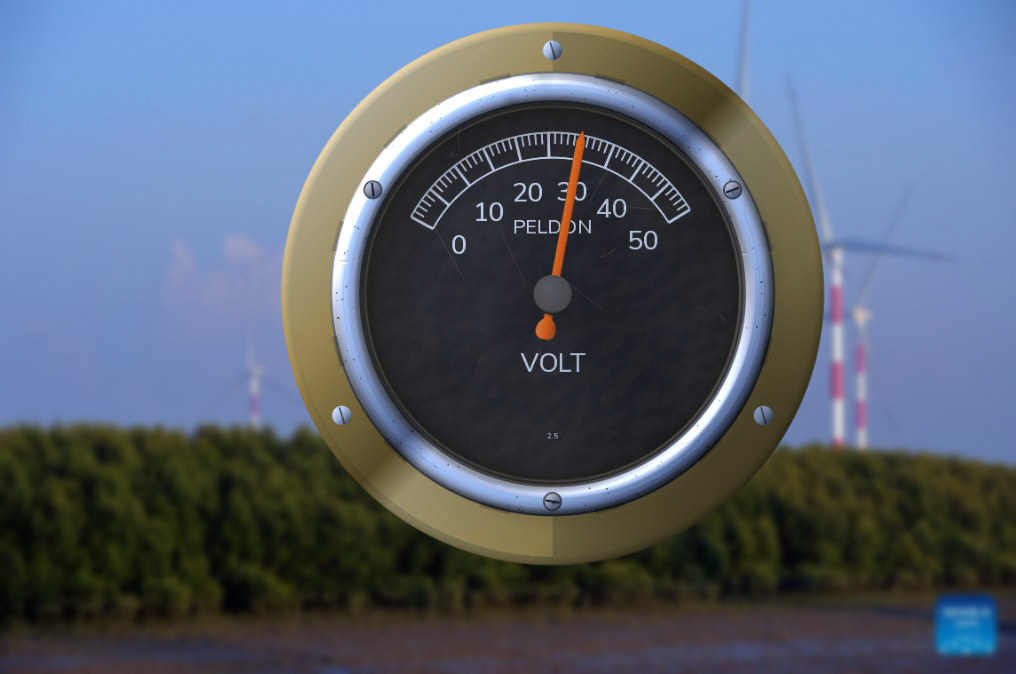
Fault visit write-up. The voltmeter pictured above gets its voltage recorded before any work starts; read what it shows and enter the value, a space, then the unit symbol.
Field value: 30 V
